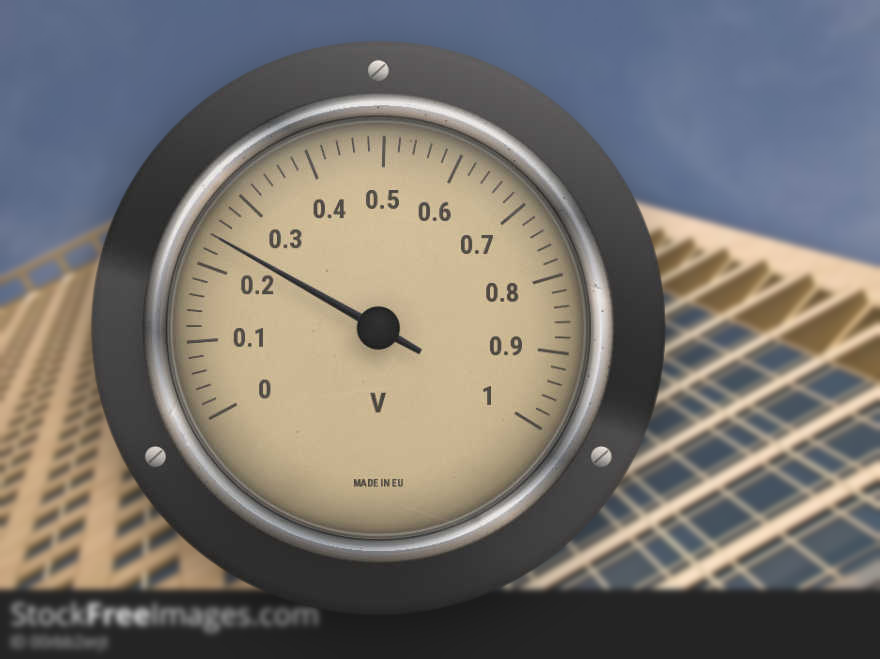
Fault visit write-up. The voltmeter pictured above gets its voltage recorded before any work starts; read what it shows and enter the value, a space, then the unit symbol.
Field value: 0.24 V
